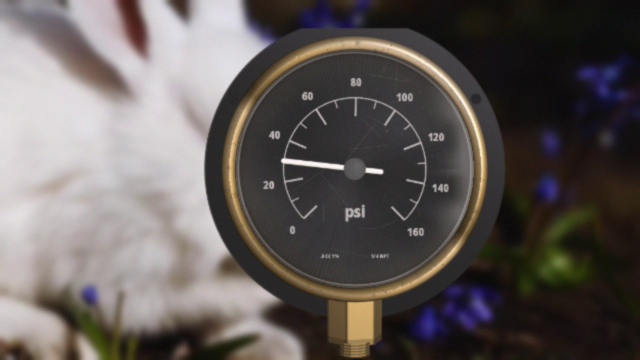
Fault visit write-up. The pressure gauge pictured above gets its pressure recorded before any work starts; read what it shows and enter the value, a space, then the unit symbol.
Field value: 30 psi
